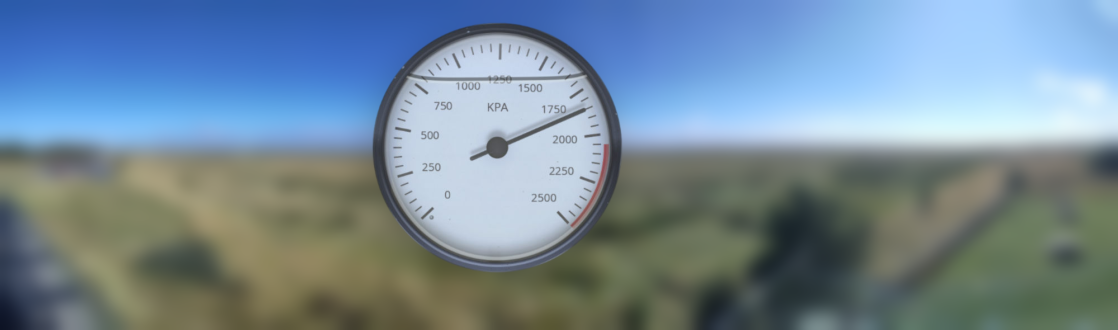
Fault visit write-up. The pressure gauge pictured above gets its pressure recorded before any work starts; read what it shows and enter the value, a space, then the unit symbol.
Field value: 1850 kPa
